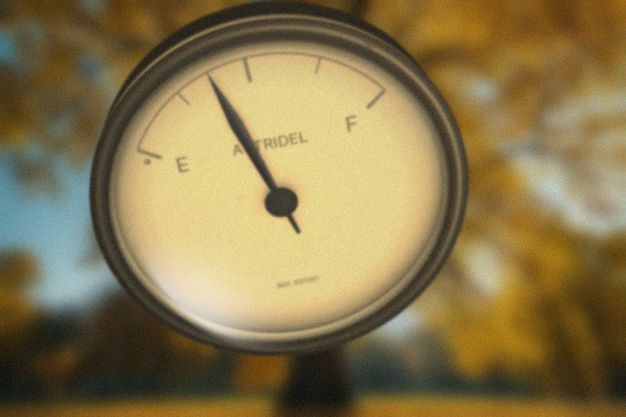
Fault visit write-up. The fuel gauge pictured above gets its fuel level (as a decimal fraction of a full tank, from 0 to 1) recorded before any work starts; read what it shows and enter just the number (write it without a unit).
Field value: 0.375
